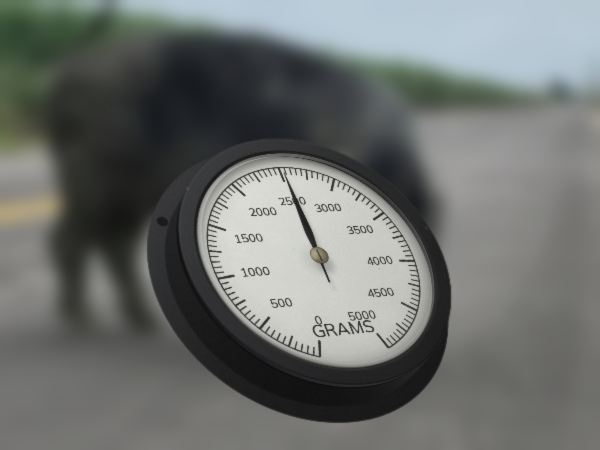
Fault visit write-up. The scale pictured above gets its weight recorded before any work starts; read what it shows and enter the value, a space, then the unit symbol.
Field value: 2500 g
